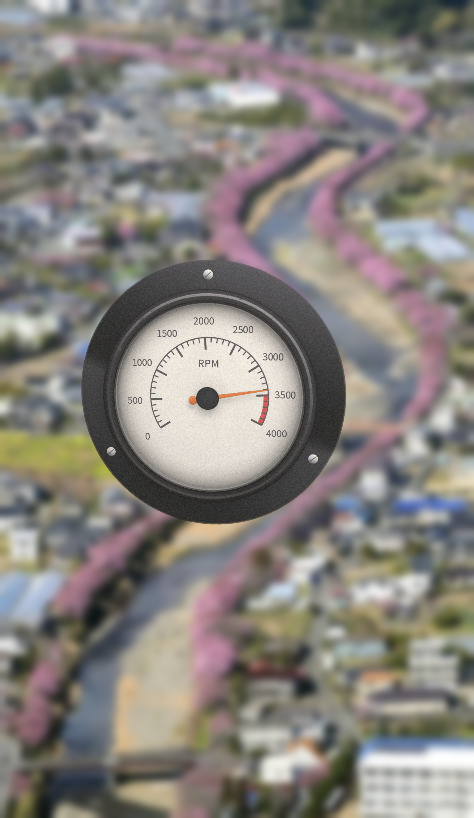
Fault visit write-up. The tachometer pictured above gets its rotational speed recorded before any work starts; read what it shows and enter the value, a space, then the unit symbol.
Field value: 3400 rpm
